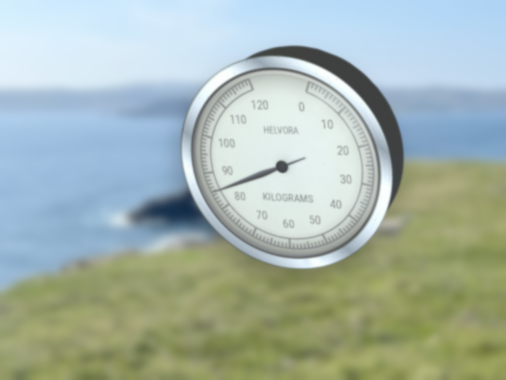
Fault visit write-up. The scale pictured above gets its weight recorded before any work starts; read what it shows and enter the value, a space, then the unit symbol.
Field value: 85 kg
